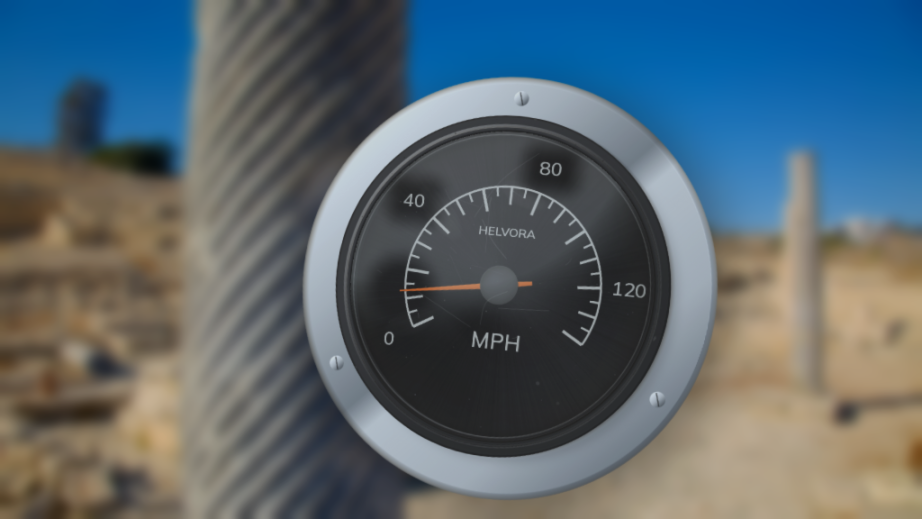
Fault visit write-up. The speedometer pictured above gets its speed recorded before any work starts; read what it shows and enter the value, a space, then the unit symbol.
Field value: 12.5 mph
